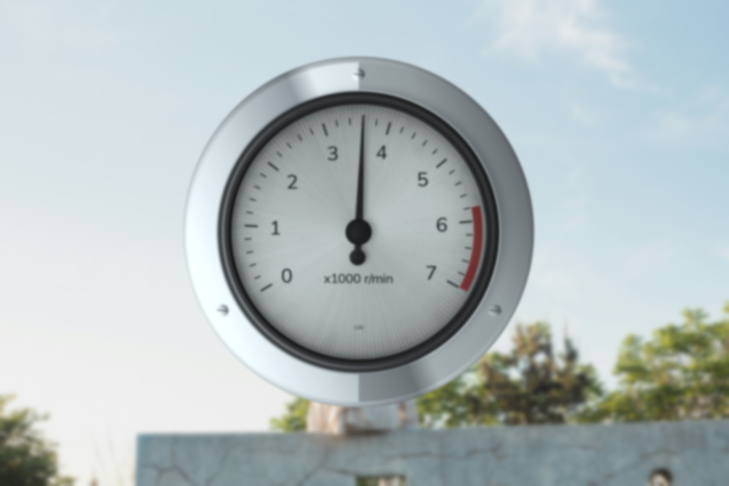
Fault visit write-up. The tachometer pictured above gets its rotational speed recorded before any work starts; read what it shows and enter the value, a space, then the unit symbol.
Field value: 3600 rpm
